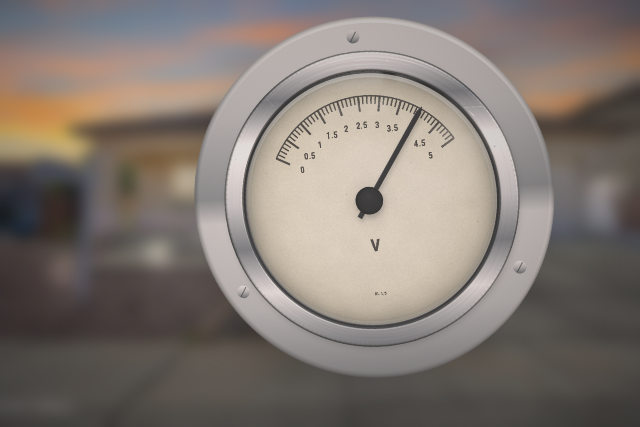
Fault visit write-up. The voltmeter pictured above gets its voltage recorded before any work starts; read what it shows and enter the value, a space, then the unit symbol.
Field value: 4 V
